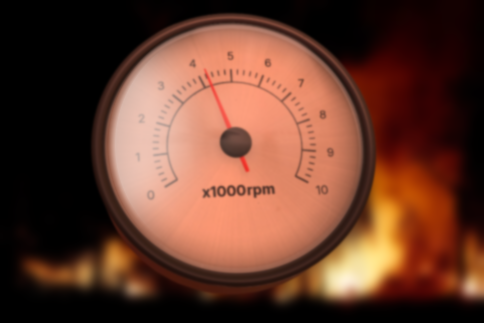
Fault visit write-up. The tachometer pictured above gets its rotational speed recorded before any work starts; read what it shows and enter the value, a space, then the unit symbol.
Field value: 4200 rpm
